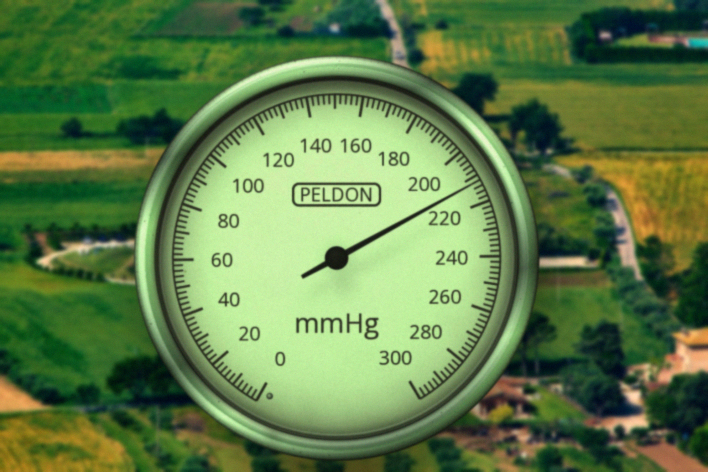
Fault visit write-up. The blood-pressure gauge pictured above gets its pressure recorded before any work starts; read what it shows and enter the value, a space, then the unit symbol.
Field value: 212 mmHg
